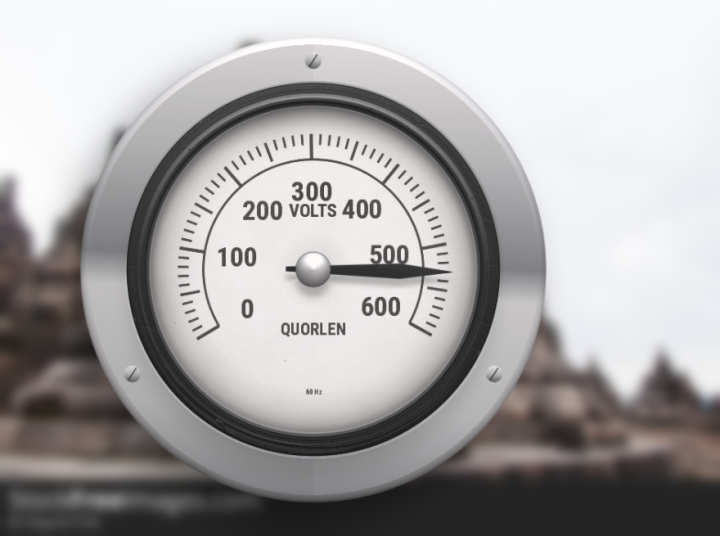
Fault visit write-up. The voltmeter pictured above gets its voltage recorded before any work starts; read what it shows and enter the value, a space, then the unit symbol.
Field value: 530 V
